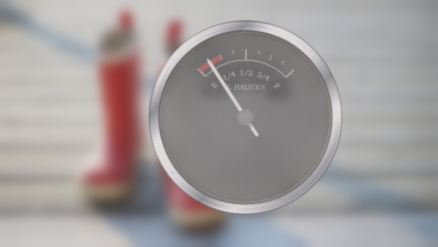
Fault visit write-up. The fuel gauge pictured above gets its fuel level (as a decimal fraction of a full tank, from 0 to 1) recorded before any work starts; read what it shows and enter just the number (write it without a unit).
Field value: 0.125
